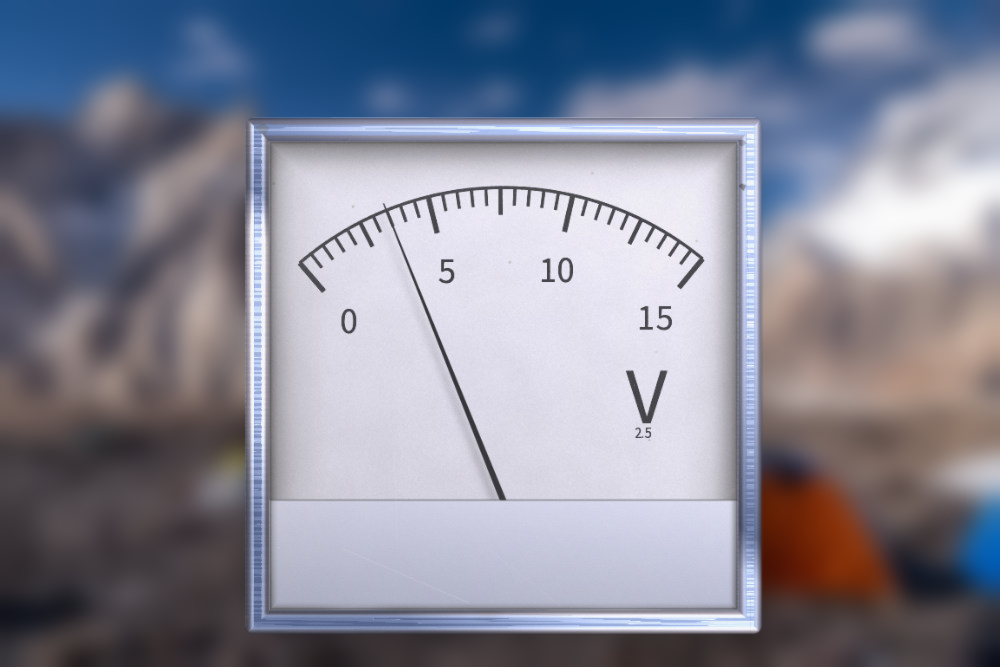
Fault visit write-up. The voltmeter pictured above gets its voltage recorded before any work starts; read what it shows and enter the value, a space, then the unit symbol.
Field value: 3.5 V
